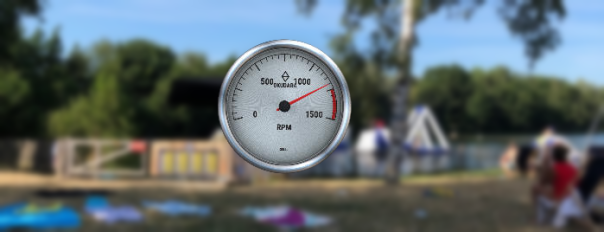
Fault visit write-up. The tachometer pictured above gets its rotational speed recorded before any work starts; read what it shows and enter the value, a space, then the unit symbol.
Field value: 1200 rpm
